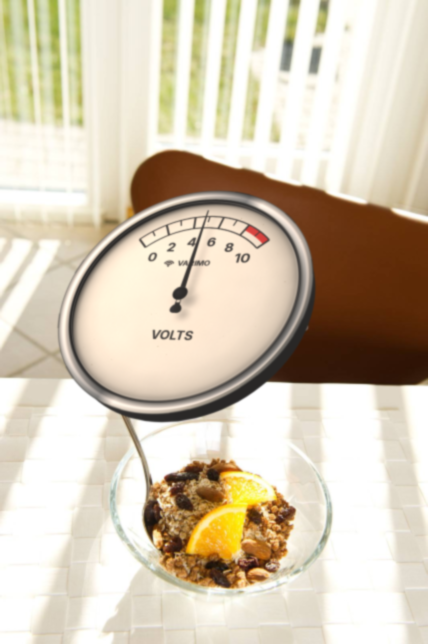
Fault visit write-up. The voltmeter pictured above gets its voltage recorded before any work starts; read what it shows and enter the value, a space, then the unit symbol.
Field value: 5 V
